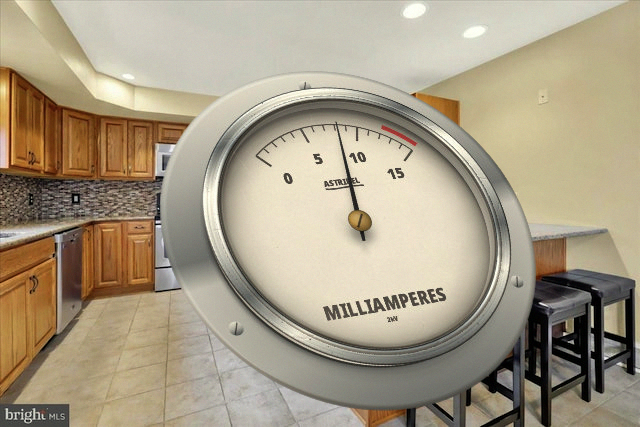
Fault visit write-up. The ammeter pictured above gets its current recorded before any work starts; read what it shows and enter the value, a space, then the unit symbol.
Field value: 8 mA
